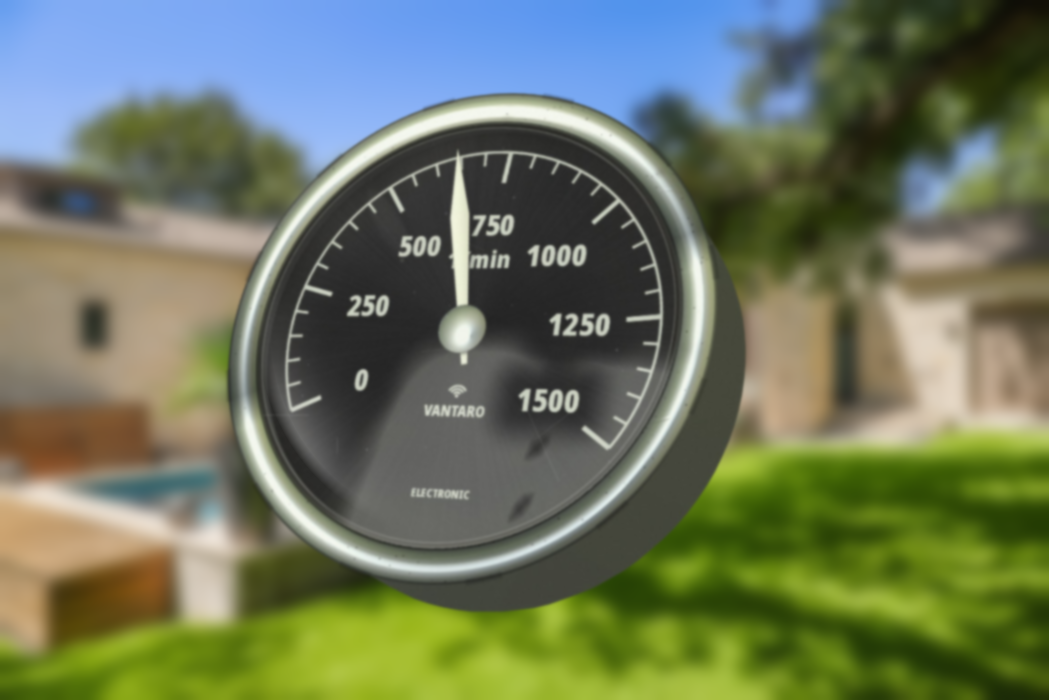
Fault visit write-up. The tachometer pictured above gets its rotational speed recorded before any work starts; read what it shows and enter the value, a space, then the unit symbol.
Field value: 650 rpm
